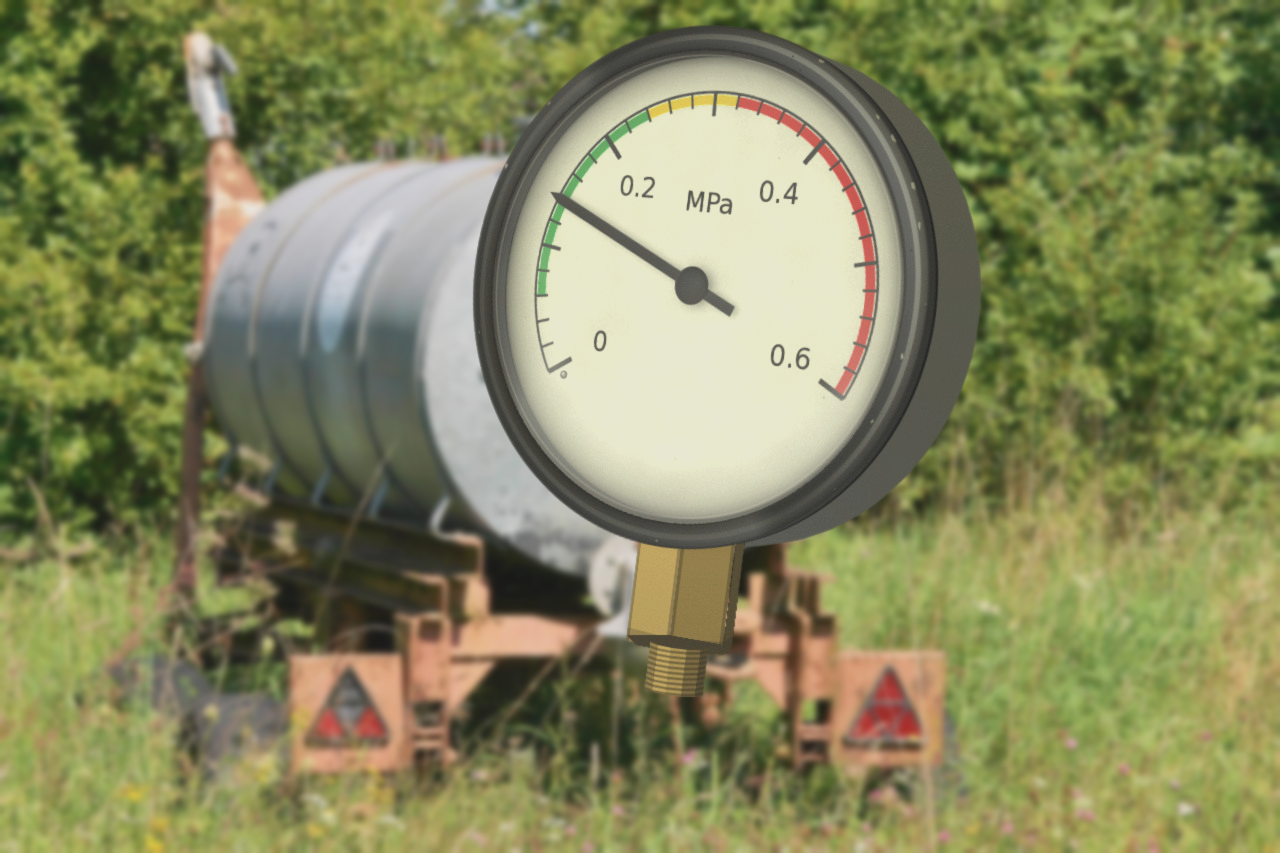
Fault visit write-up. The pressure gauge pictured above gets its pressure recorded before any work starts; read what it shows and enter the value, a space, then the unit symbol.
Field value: 0.14 MPa
